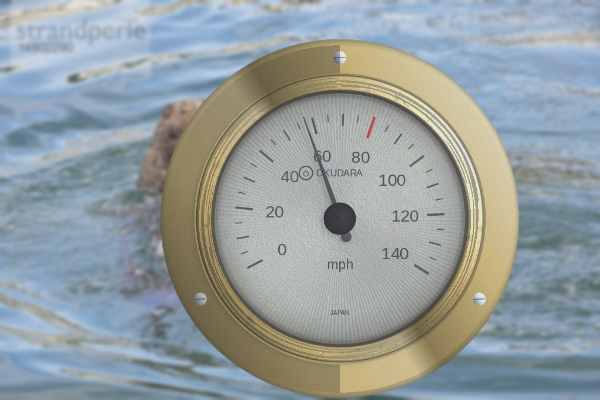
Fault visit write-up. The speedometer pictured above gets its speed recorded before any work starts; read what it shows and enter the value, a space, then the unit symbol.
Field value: 57.5 mph
